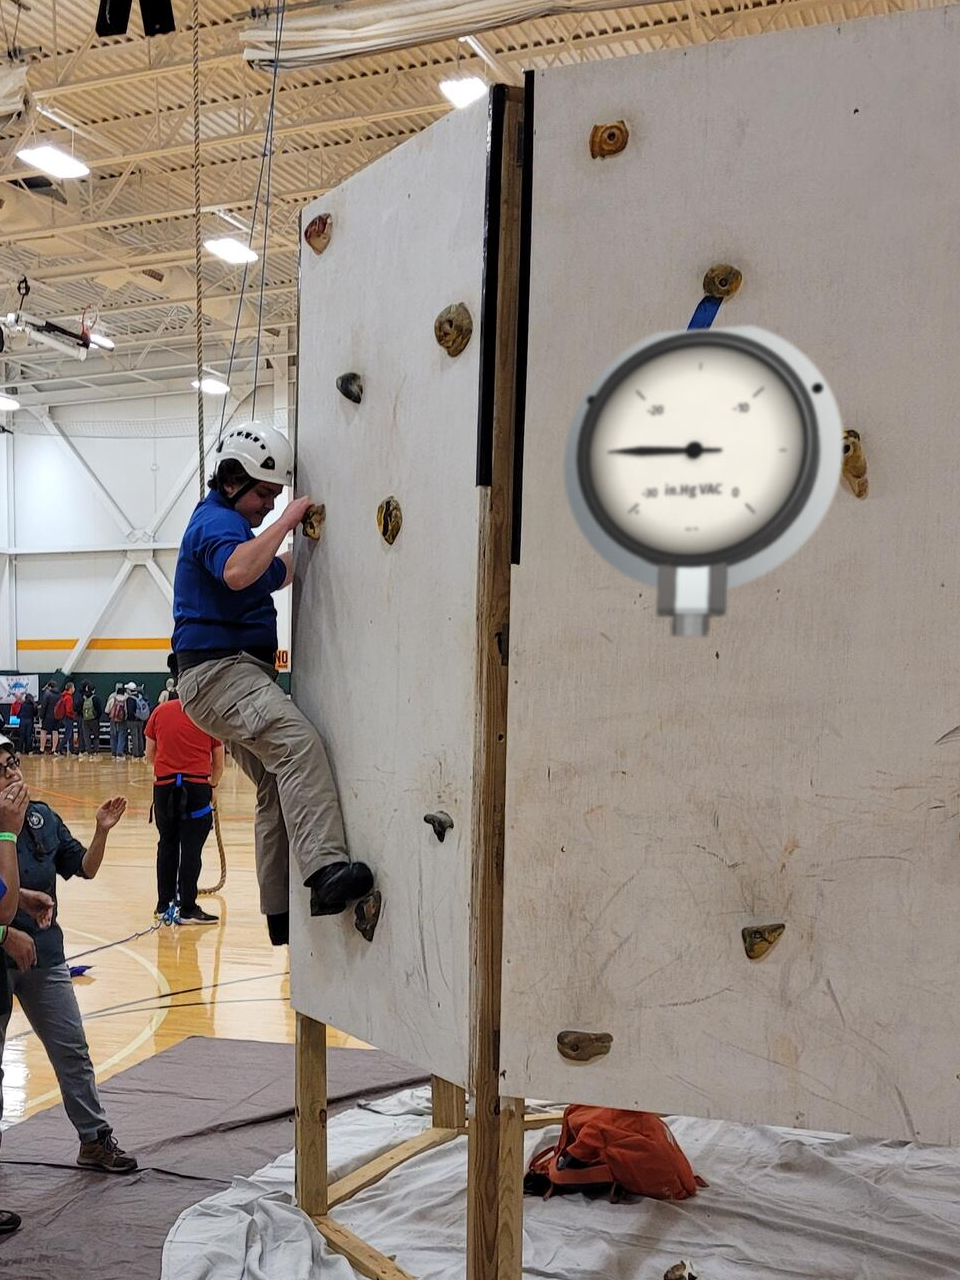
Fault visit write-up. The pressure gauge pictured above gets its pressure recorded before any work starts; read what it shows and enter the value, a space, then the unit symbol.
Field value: -25 inHg
